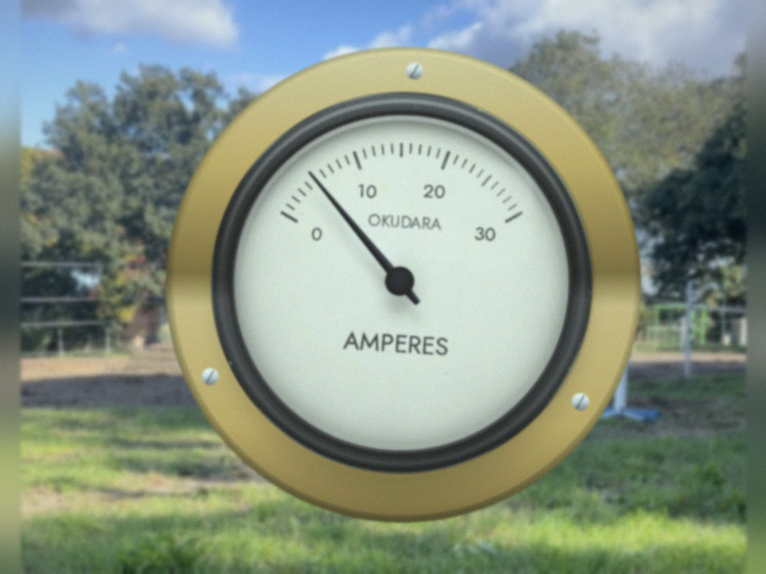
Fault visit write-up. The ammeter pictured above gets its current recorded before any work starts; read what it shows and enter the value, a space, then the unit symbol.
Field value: 5 A
